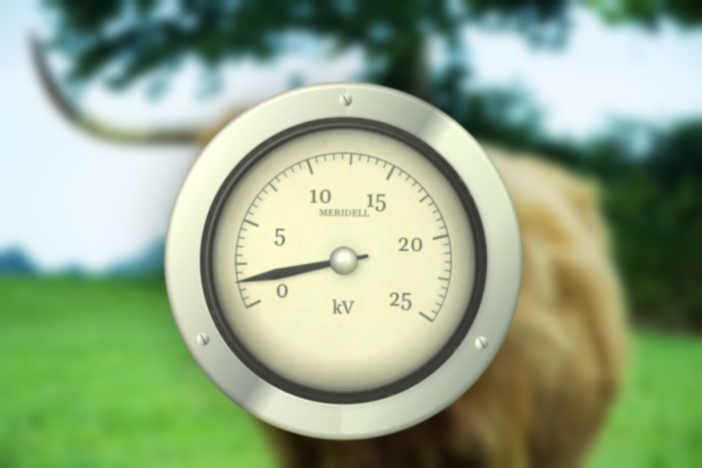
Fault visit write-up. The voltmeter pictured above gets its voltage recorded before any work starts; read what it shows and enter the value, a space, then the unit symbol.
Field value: 1.5 kV
